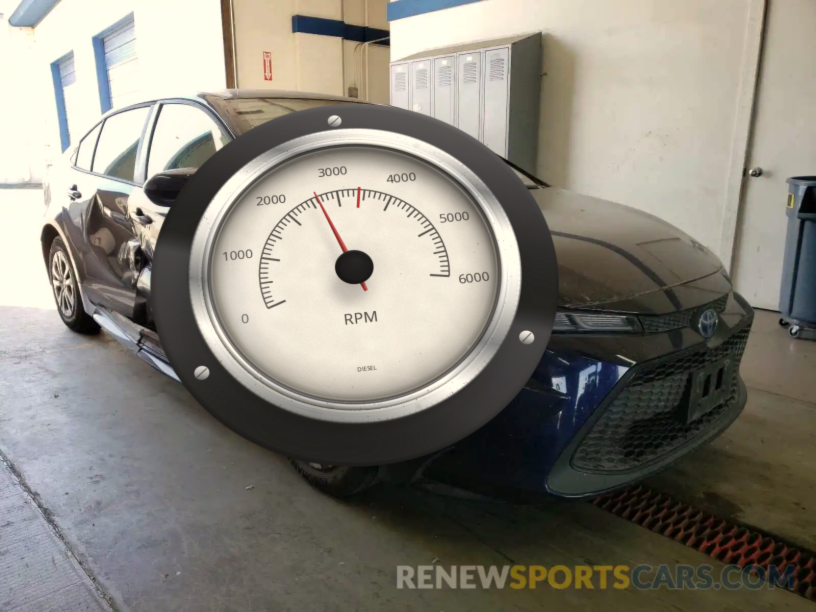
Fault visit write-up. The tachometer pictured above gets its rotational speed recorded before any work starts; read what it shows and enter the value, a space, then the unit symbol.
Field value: 2600 rpm
